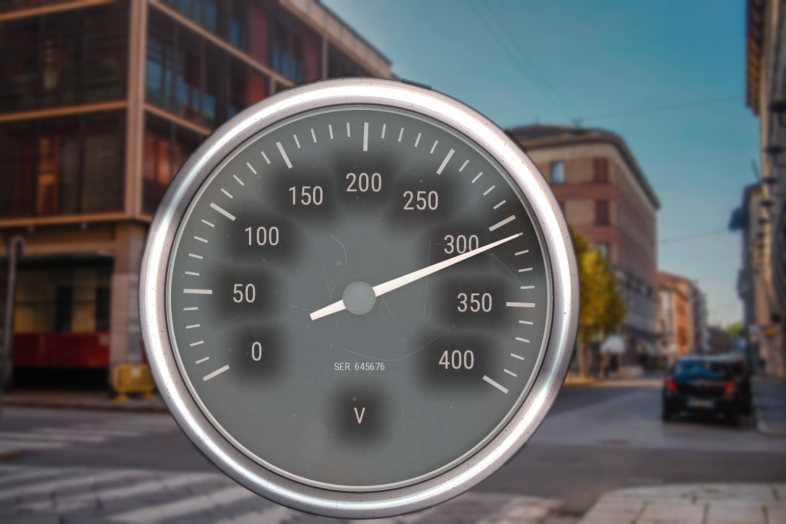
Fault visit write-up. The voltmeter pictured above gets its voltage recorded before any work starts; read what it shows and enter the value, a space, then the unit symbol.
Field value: 310 V
